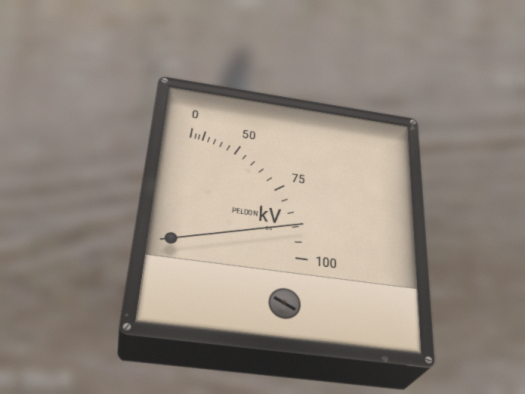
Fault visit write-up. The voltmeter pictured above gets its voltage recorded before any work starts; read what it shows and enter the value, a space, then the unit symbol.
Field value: 90 kV
